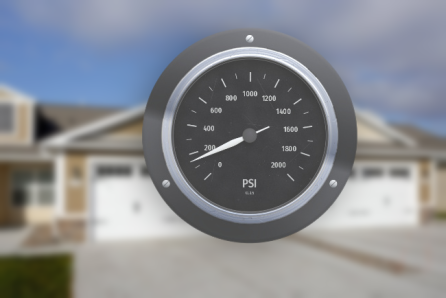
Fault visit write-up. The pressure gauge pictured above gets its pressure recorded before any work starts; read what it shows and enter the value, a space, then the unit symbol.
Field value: 150 psi
